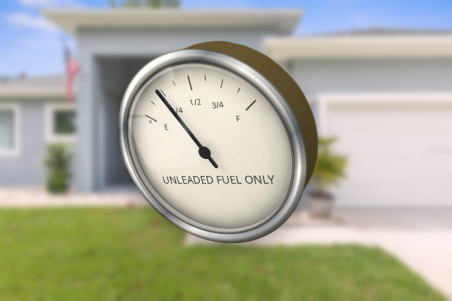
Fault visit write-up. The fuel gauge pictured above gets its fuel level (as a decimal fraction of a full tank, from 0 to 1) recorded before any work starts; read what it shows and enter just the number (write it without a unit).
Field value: 0.25
